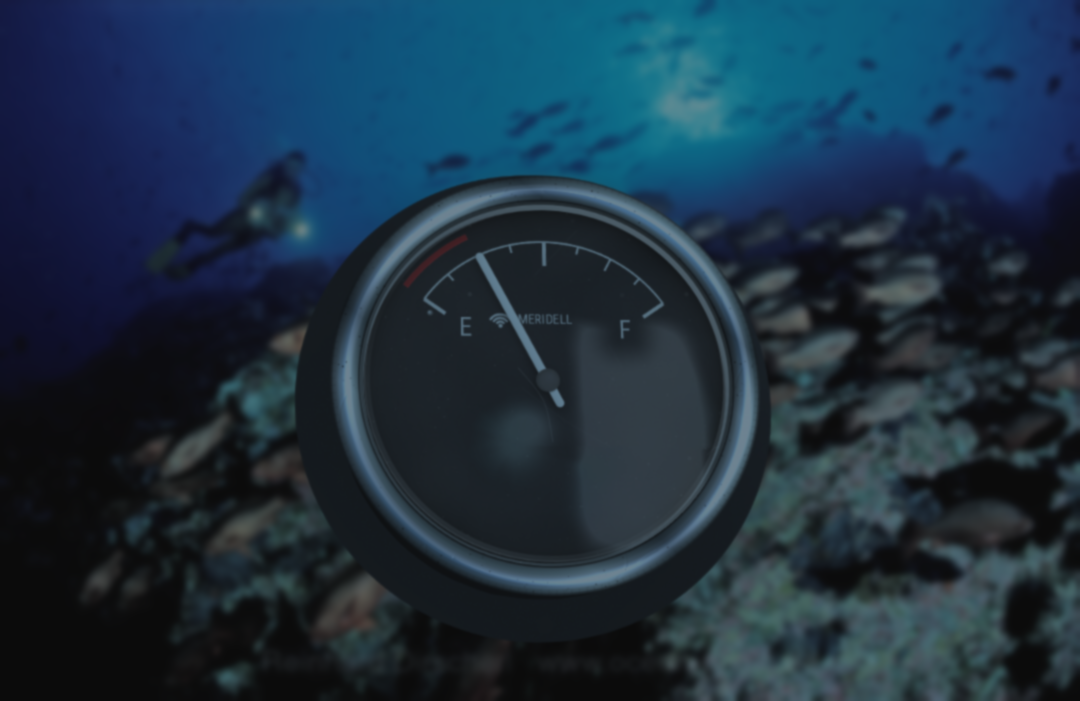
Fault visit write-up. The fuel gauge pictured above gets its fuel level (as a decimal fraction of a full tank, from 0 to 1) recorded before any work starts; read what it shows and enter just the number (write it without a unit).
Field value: 0.25
